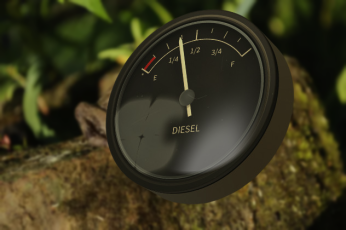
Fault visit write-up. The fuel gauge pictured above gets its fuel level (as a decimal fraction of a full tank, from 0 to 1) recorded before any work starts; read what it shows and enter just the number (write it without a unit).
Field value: 0.375
